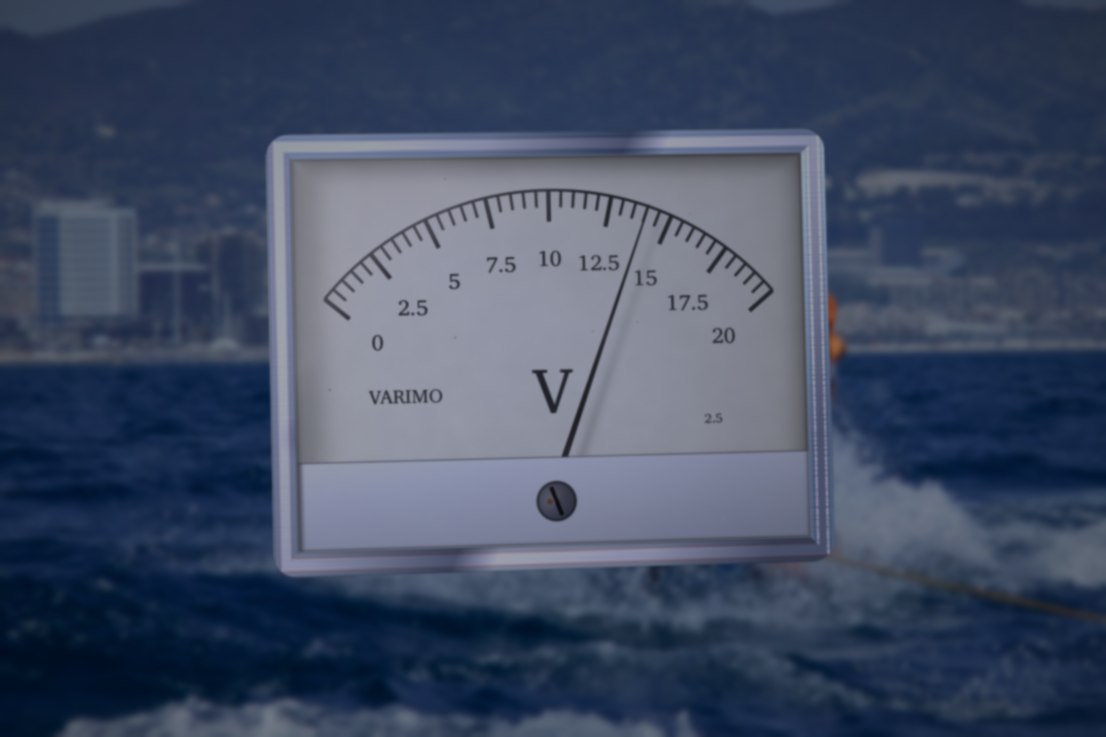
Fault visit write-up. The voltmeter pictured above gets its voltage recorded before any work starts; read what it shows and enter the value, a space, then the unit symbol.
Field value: 14 V
